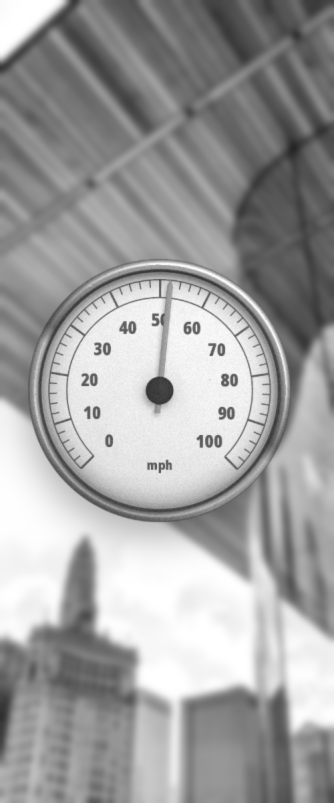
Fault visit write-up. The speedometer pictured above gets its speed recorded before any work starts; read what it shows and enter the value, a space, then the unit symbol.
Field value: 52 mph
